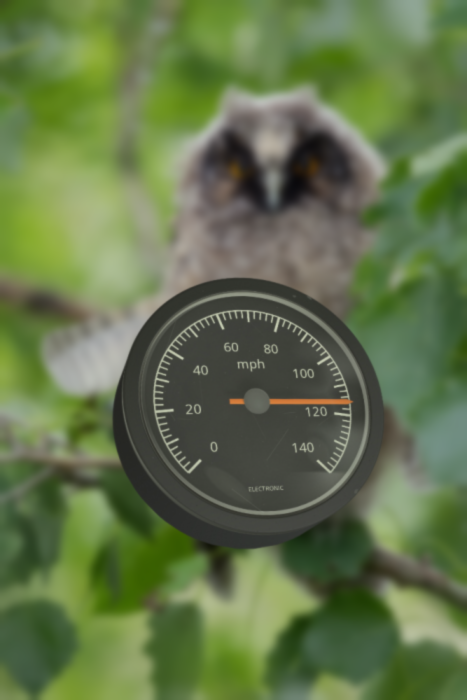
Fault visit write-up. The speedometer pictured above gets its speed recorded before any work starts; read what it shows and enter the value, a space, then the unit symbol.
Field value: 116 mph
